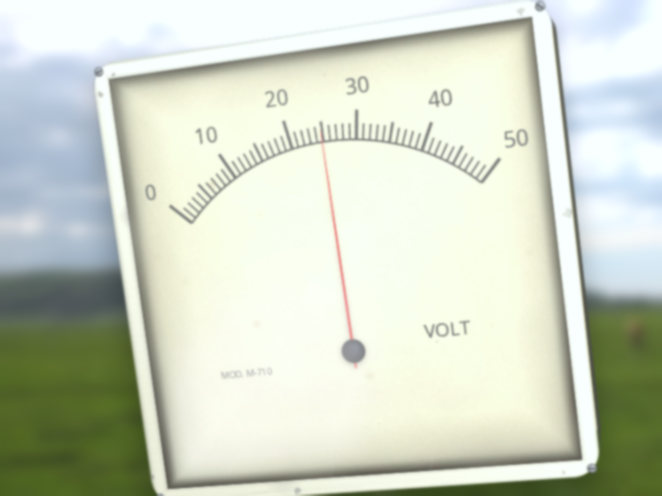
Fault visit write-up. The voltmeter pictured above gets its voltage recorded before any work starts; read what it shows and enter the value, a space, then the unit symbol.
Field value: 25 V
